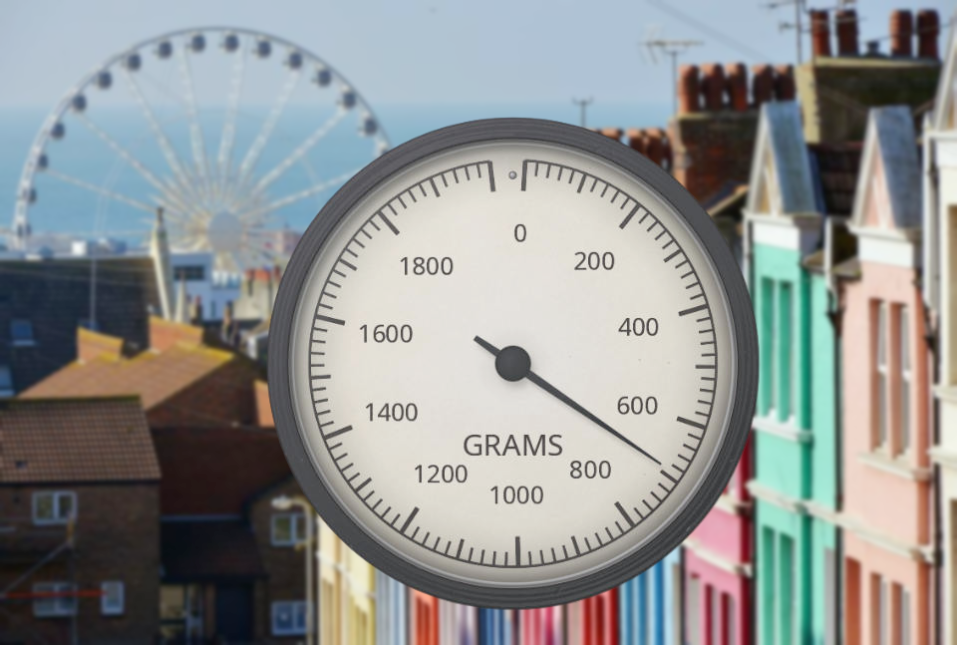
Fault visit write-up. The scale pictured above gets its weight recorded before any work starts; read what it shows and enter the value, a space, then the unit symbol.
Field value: 690 g
